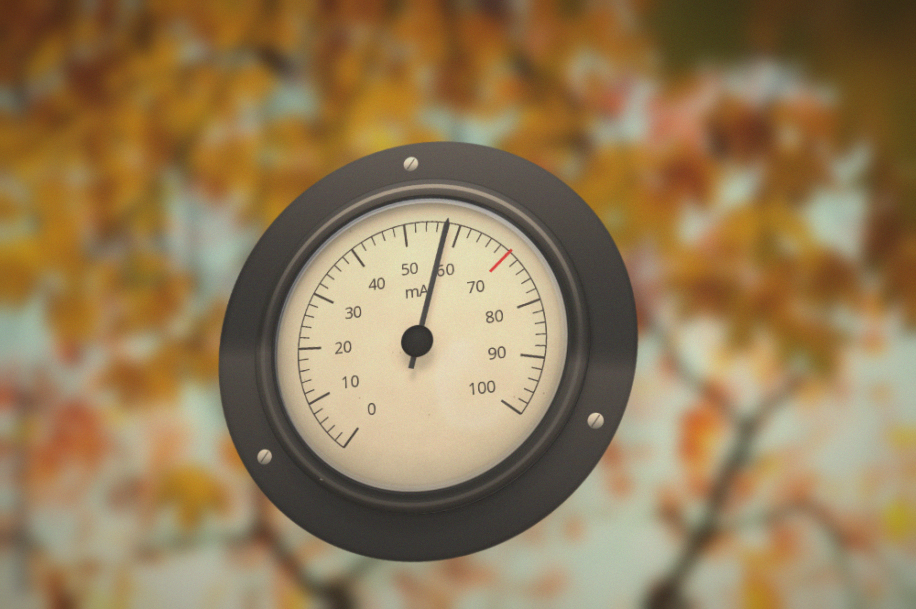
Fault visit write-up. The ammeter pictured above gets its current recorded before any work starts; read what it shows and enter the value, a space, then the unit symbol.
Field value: 58 mA
